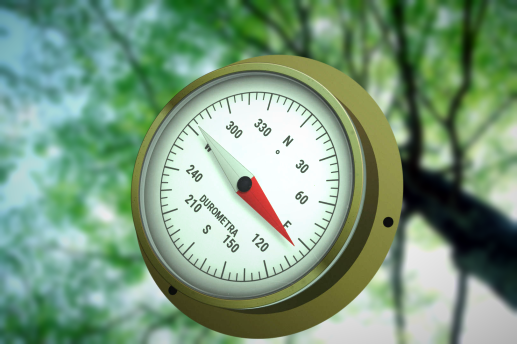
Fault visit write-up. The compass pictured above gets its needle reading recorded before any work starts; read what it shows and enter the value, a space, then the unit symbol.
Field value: 95 °
